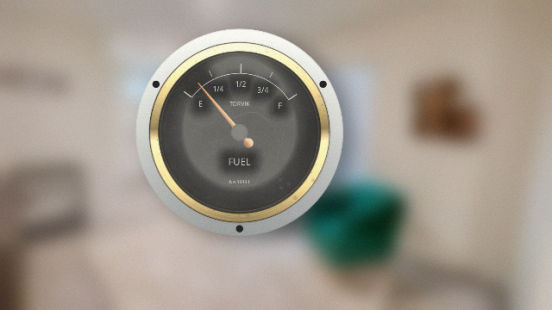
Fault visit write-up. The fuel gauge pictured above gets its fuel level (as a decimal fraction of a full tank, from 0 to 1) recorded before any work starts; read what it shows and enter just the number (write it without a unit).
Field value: 0.125
